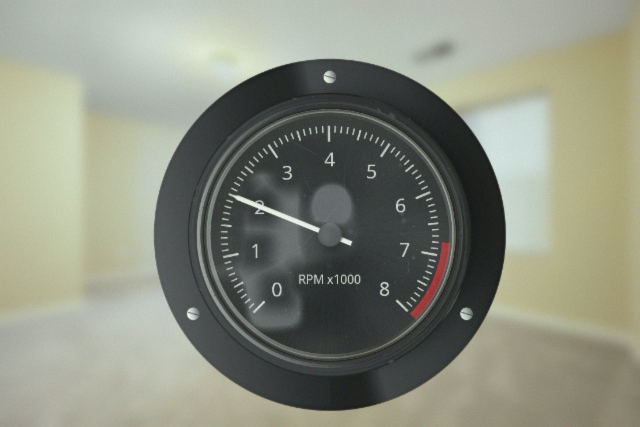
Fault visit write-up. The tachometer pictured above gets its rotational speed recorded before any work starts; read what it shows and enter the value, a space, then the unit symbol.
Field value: 2000 rpm
